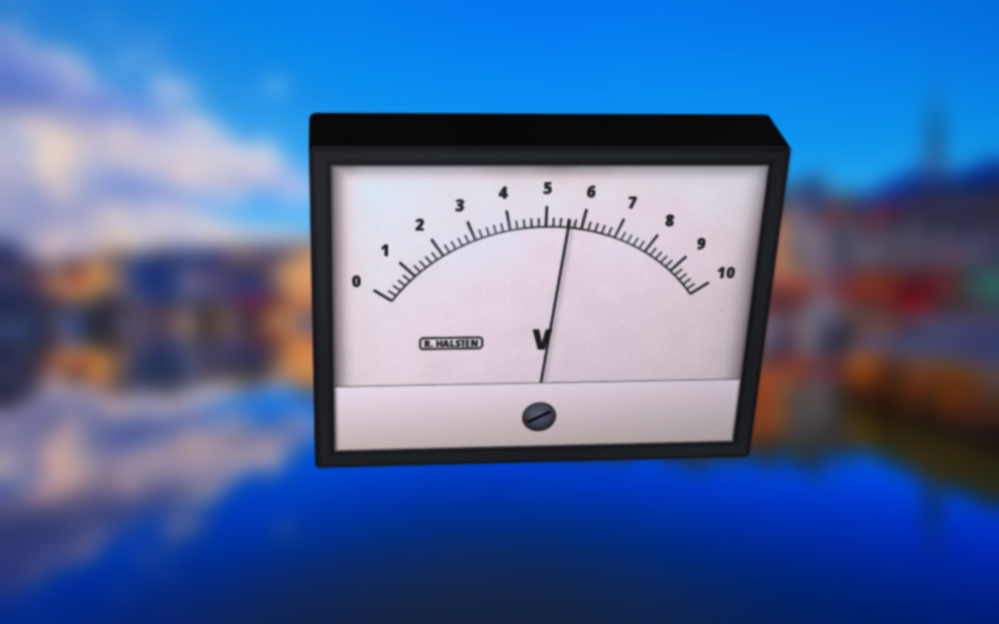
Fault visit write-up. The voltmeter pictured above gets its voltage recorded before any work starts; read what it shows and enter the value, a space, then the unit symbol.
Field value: 5.6 V
